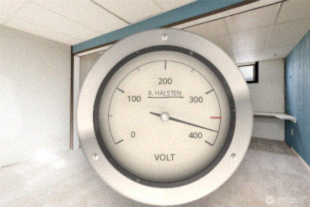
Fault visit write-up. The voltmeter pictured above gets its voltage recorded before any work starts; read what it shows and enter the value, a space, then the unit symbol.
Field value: 375 V
